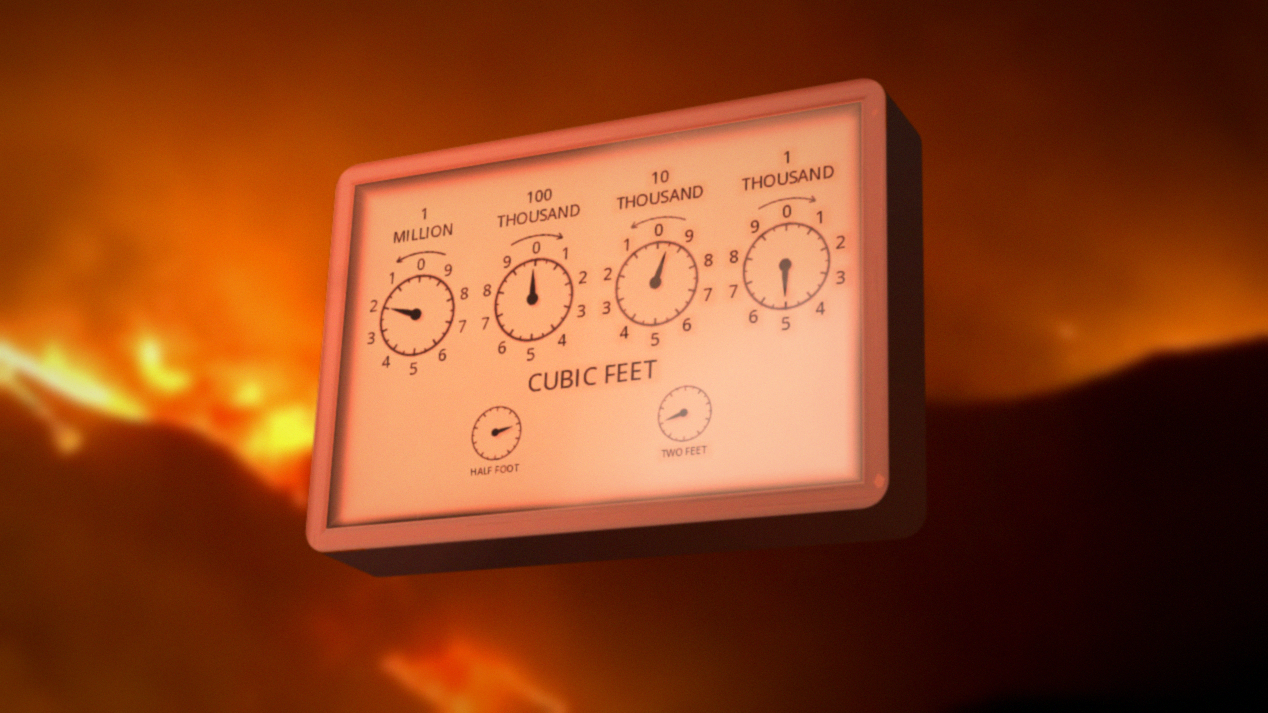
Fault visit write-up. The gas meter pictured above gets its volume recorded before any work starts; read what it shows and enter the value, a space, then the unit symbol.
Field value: 199500 ft³
